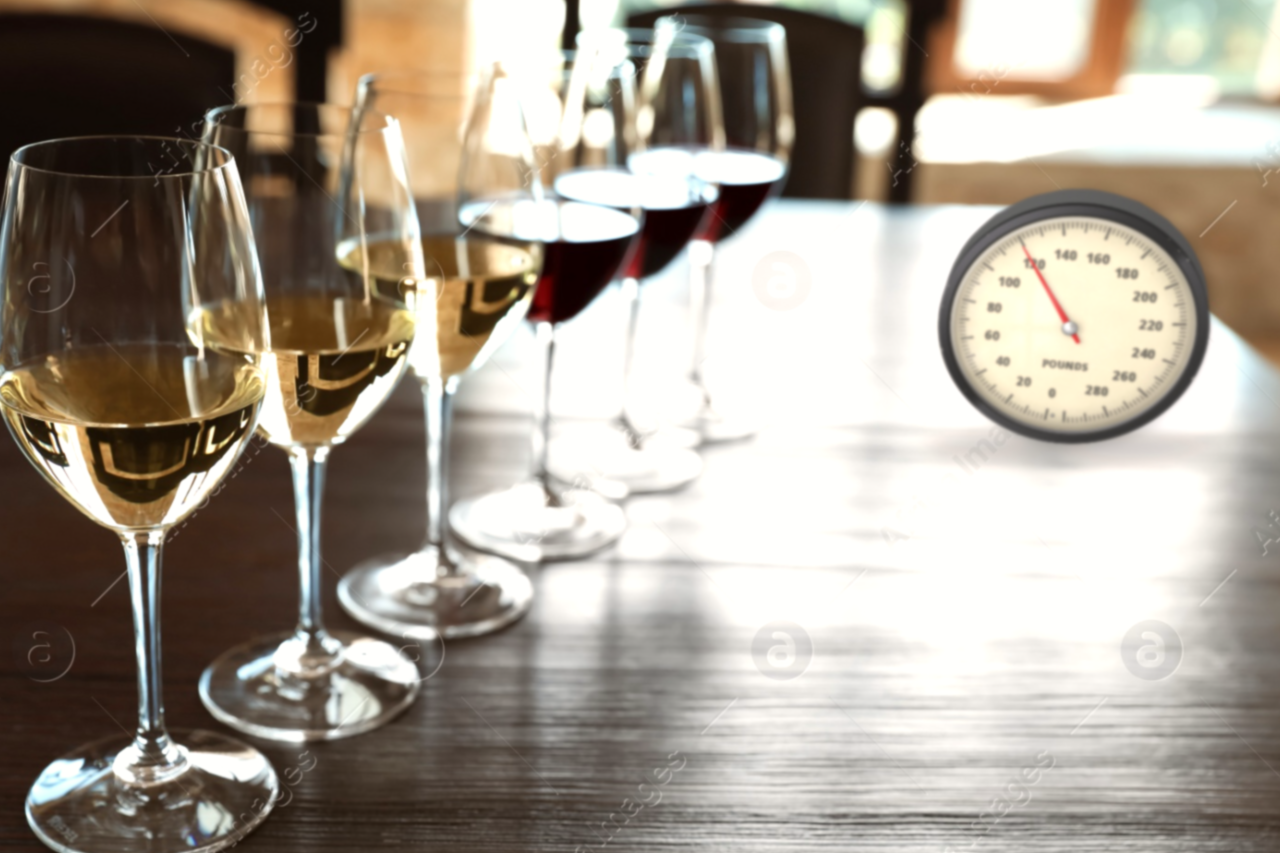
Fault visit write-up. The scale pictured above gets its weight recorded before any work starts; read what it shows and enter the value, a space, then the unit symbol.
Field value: 120 lb
